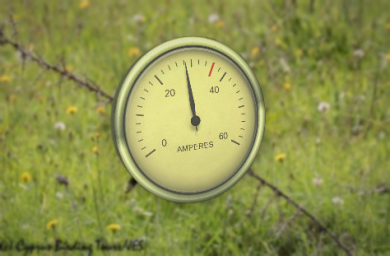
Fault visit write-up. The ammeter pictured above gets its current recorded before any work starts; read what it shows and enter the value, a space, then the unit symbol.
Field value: 28 A
